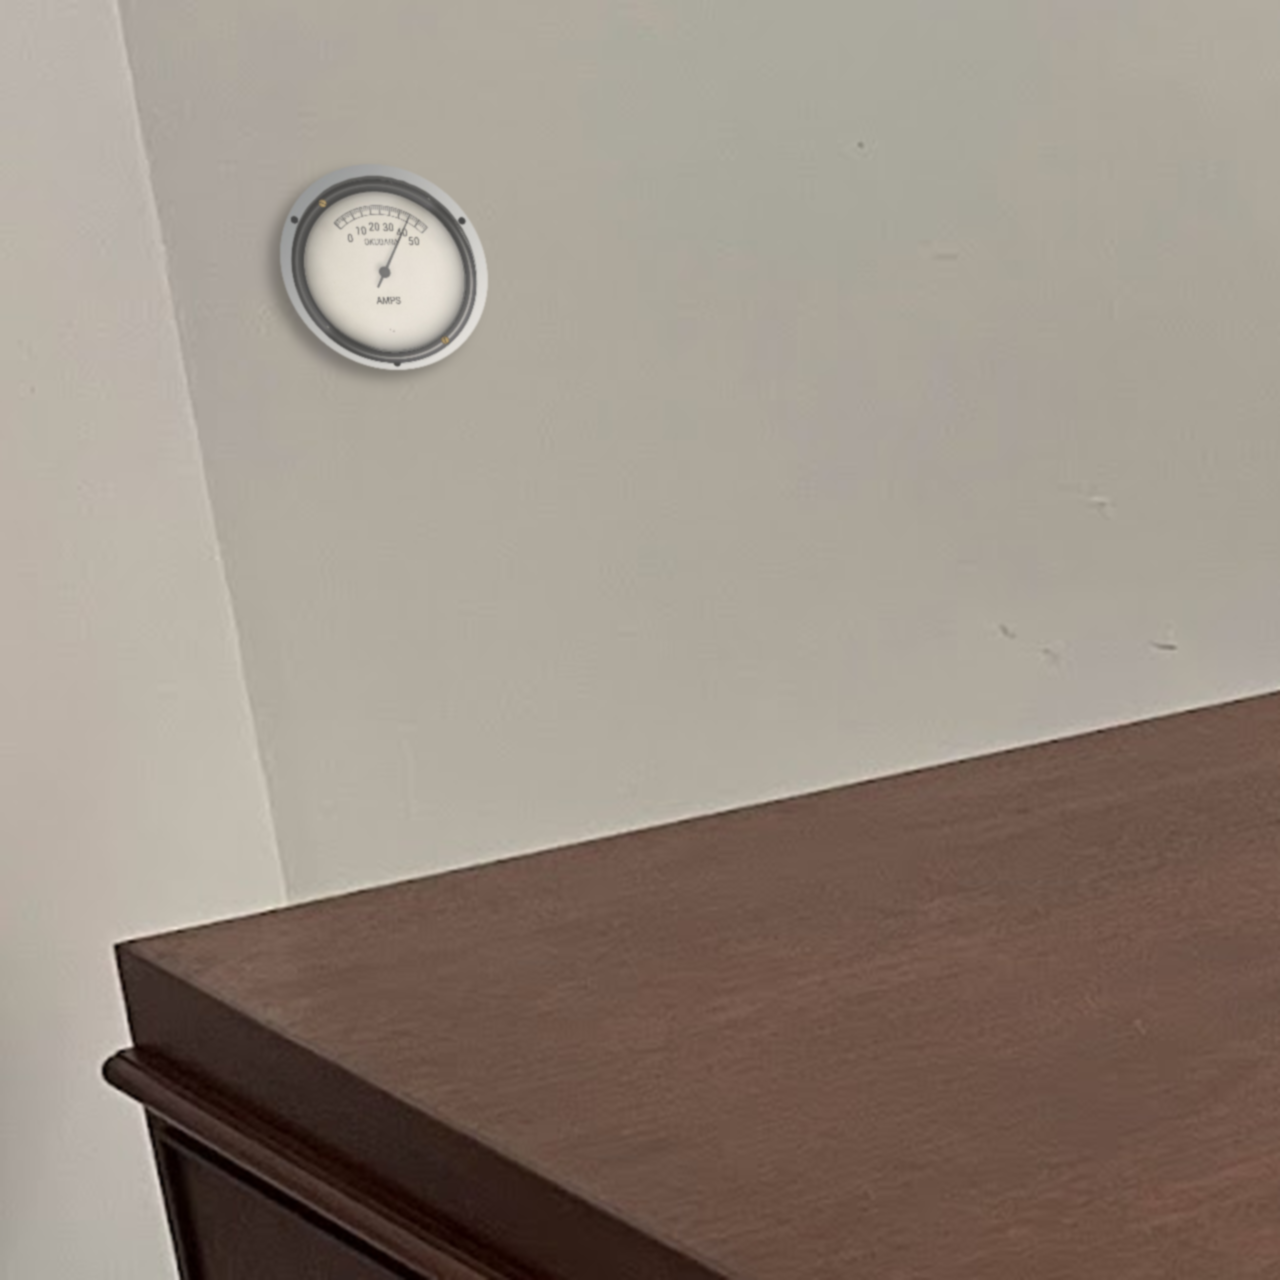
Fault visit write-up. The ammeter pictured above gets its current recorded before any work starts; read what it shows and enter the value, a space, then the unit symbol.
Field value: 40 A
